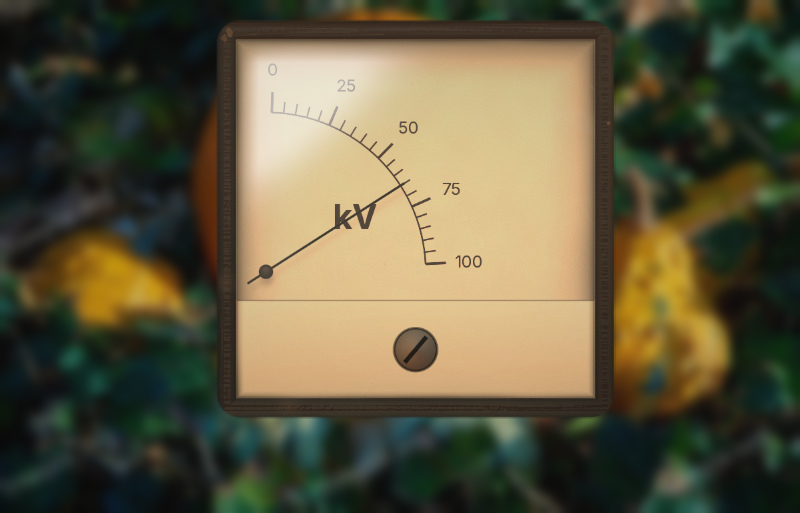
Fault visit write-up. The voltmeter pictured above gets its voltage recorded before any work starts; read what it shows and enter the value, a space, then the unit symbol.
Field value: 65 kV
